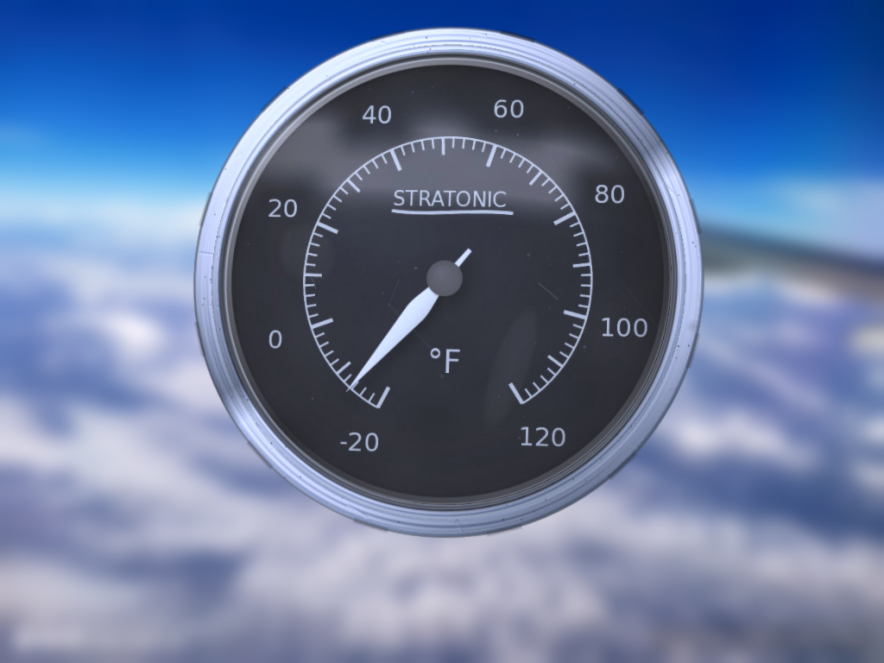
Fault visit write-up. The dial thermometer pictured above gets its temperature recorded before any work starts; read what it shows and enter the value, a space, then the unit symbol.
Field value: -14 °F
